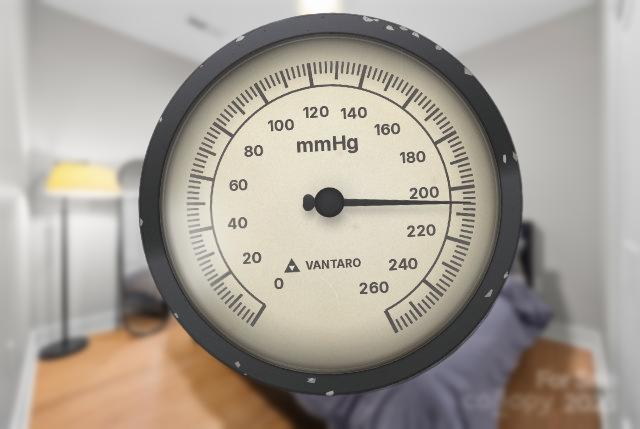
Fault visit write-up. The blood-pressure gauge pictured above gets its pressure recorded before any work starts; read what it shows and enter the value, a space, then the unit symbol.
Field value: 206 mmHg
